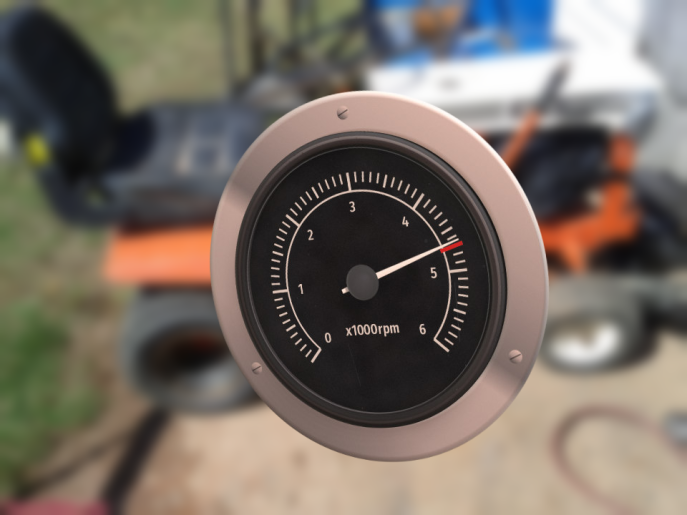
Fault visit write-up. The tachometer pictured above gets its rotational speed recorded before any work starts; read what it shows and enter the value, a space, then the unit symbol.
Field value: 4650 rpm
